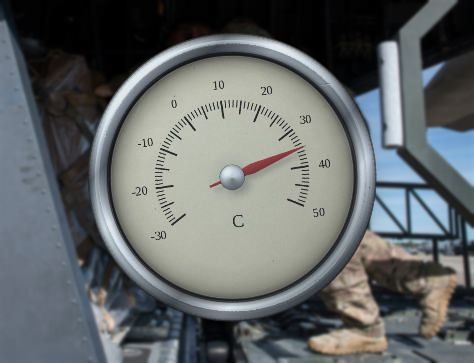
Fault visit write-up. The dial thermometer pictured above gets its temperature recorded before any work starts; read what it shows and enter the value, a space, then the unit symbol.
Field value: 35 °C
